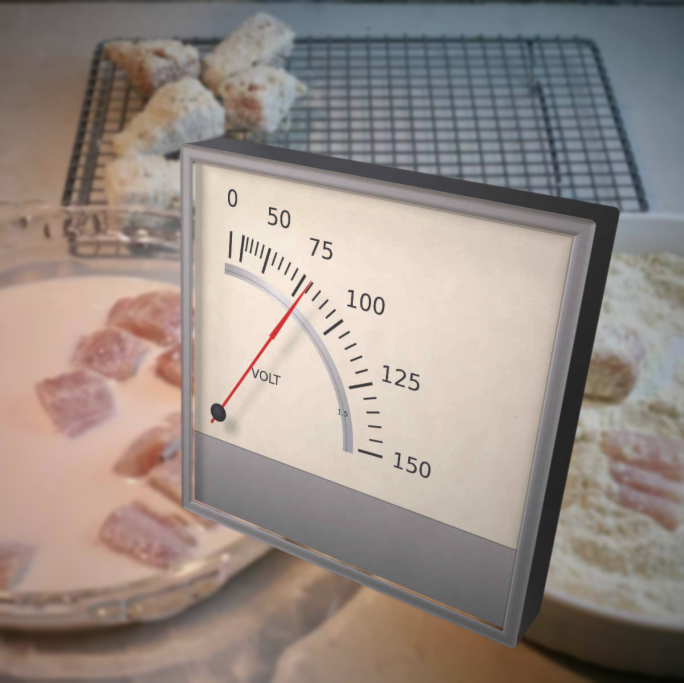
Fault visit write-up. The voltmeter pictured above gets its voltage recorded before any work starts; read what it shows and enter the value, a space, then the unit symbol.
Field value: 80 V
